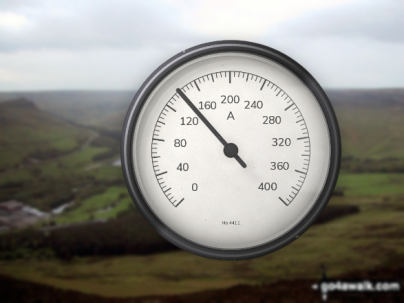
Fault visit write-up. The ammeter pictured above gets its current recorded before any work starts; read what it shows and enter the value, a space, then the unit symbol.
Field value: 140 A
